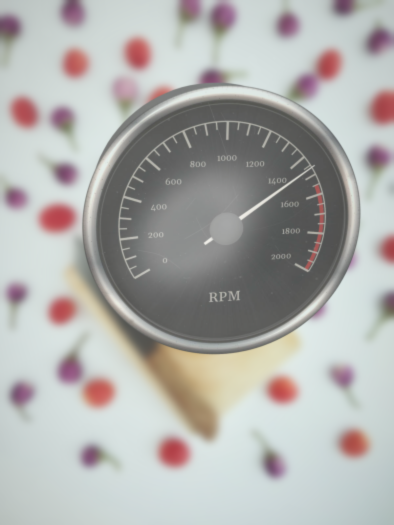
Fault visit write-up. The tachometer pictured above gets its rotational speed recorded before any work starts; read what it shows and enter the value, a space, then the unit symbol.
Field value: 1450 rpm
